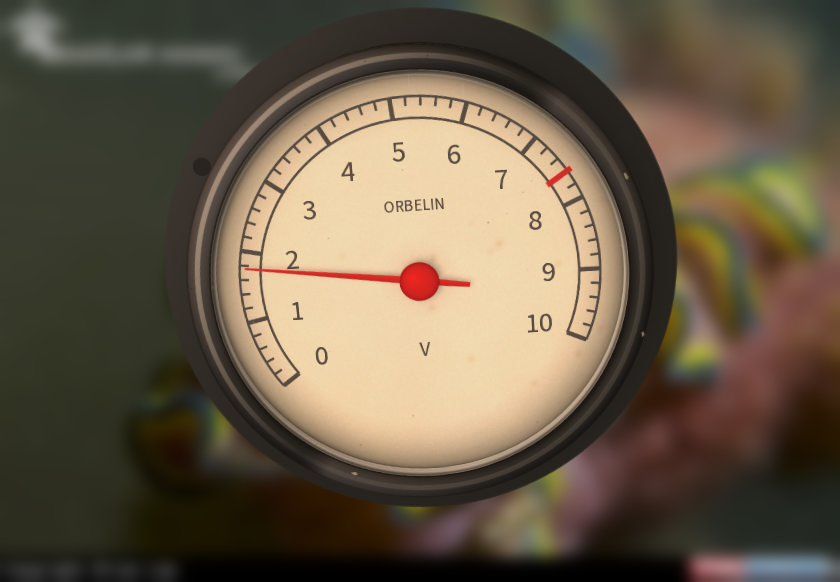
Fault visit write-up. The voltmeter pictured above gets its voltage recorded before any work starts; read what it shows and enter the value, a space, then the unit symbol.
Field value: 1.8 V
